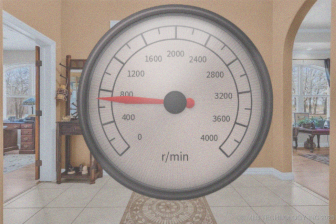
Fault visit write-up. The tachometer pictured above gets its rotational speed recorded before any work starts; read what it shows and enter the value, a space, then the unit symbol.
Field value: 700 rpm
